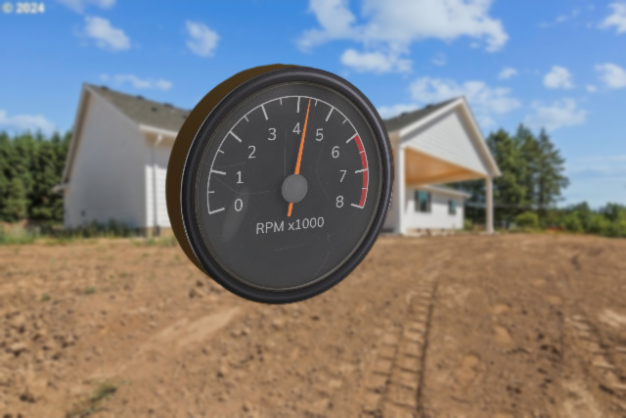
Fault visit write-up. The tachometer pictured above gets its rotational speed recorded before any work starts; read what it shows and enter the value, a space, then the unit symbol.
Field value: 4250 rpm
